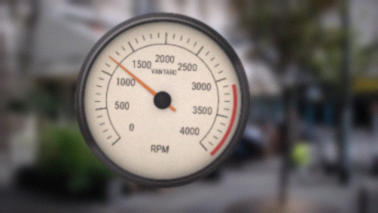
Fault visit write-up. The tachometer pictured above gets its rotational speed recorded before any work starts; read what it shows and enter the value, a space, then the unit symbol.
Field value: 1200 rpm
